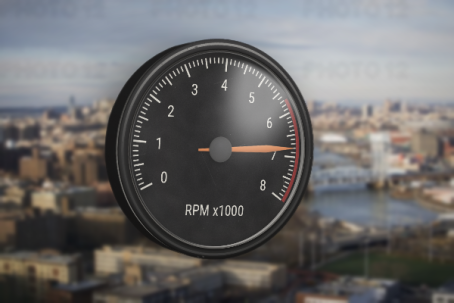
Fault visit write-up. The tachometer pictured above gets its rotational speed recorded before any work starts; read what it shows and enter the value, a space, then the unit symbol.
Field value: 6800 rpm
